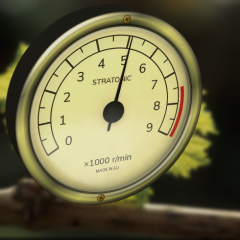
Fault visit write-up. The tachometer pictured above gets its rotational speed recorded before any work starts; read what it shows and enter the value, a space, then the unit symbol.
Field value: 5000 rpm
